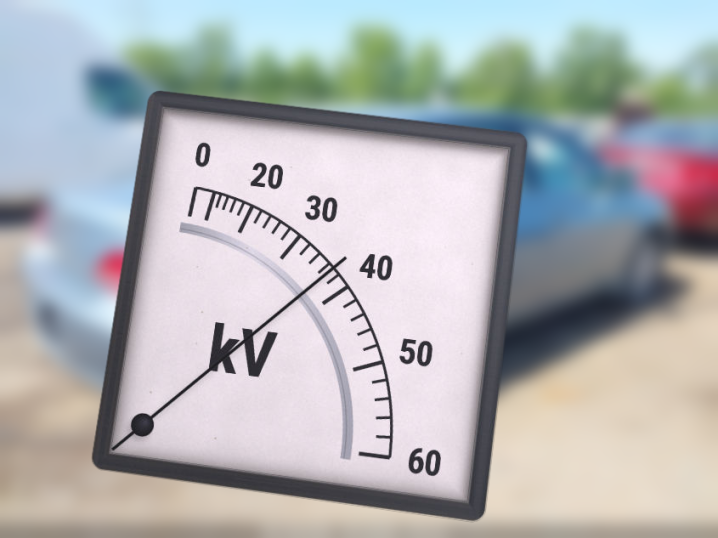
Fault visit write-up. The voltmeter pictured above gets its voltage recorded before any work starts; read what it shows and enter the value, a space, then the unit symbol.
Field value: 37 kV
